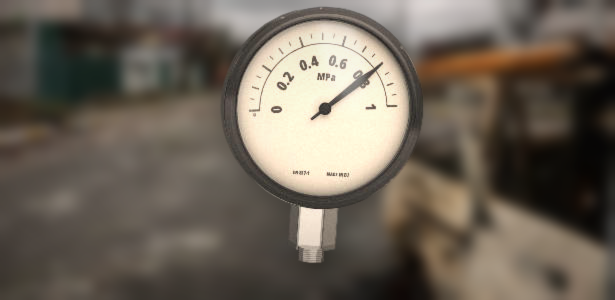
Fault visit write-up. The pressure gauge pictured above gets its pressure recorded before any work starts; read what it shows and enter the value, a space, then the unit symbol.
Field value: 0.8 MPa
